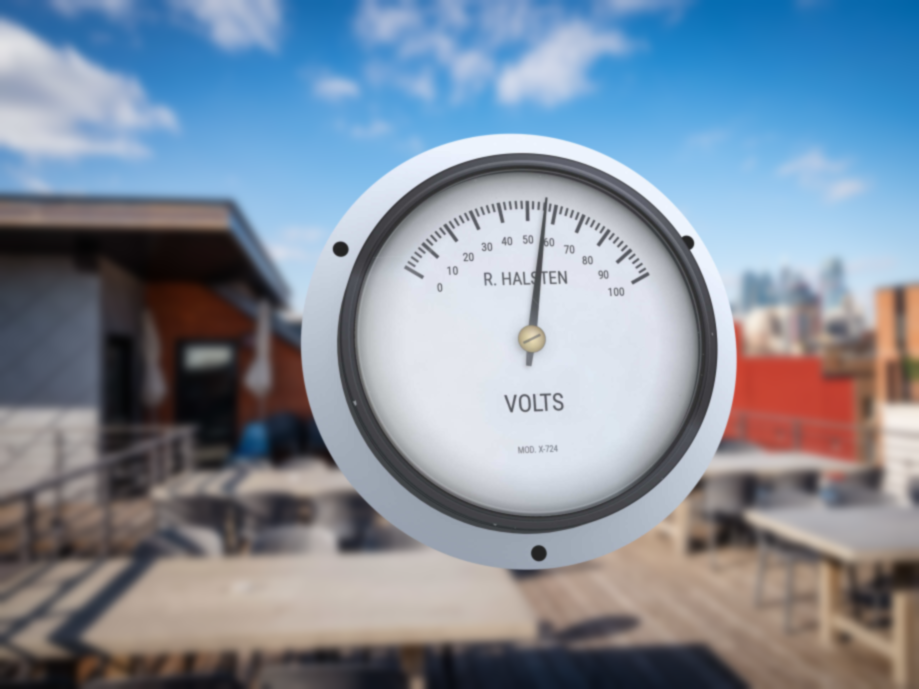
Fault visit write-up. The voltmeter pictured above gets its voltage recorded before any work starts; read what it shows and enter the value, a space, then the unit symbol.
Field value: 56 V
